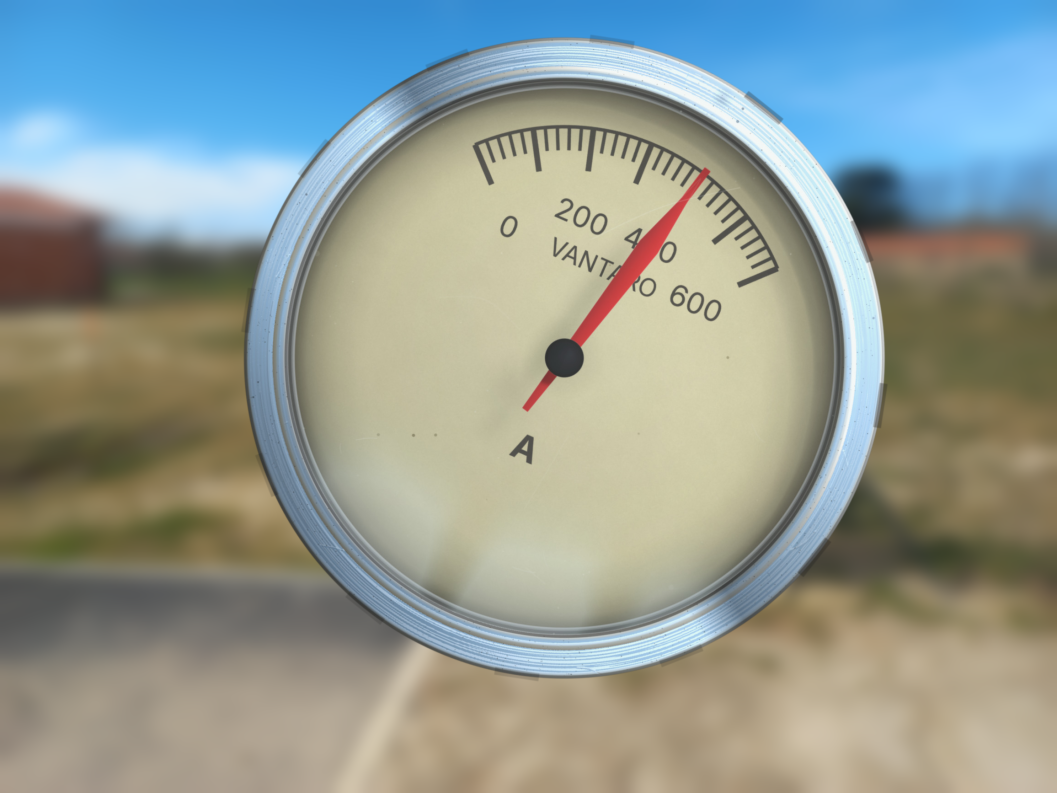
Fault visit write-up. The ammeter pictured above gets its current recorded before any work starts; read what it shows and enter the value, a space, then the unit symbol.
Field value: 400 A
